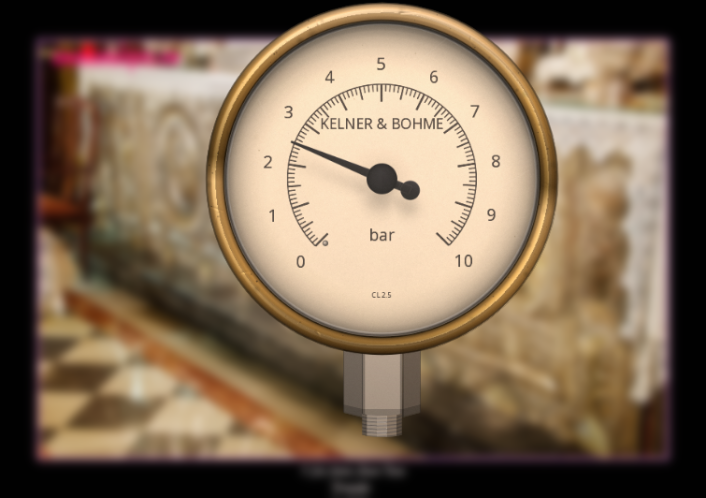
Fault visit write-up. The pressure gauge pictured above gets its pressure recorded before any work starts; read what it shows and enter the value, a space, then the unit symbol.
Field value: 2.5 bar
